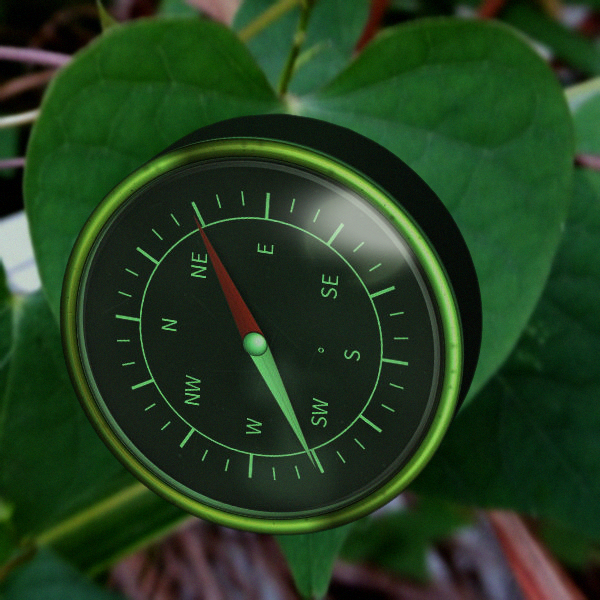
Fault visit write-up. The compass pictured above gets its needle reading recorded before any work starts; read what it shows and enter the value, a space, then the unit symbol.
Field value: 60 °
